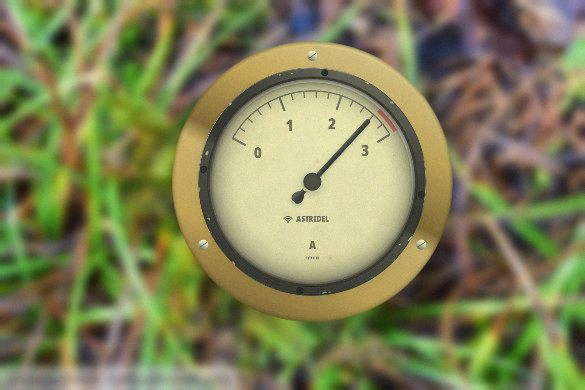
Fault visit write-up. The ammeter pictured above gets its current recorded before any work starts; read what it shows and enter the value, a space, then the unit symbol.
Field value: 2.6 A
